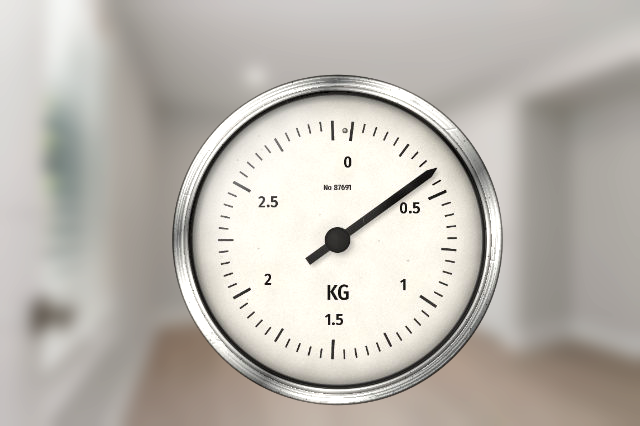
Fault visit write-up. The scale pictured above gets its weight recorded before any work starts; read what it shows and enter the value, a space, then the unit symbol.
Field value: 0.4 kg
